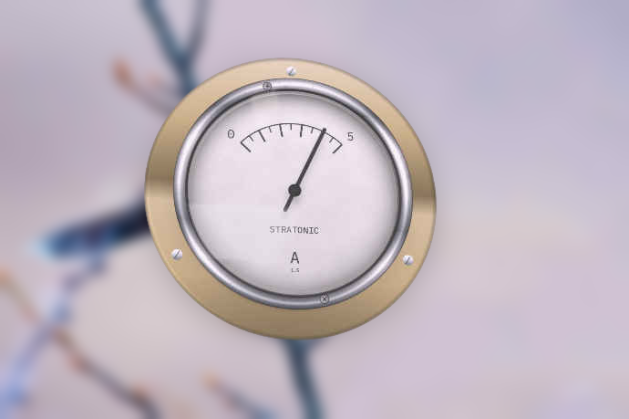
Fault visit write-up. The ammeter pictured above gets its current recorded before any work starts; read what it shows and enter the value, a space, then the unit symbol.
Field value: 4 A
